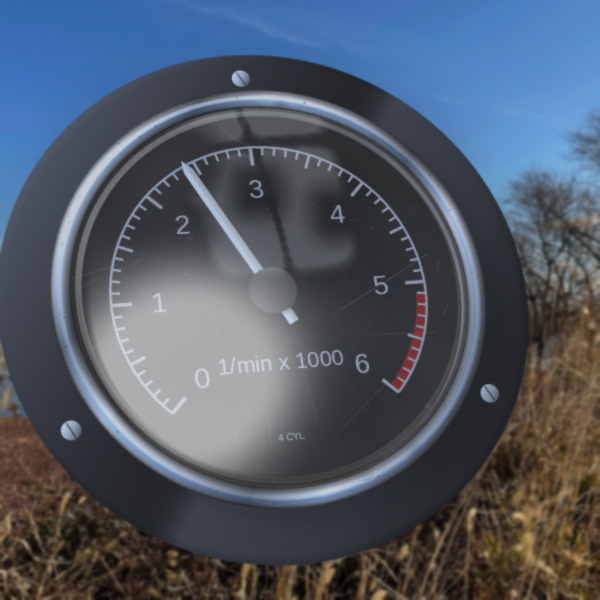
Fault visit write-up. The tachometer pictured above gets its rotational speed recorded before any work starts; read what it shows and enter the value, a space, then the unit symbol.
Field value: 2400 rpm
